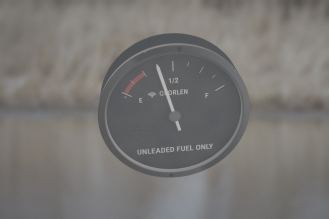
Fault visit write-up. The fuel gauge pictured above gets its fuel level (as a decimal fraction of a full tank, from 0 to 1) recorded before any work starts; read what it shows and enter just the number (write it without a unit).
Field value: 0.375
